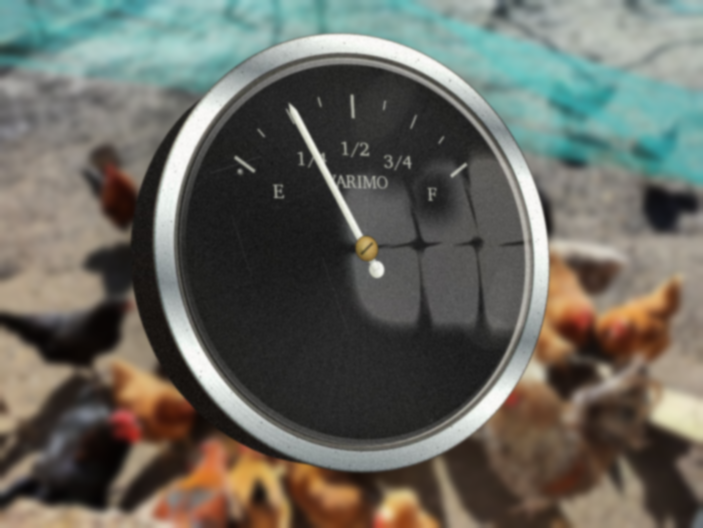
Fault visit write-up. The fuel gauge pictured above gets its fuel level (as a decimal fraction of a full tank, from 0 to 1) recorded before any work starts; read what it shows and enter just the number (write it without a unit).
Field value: 0.25
